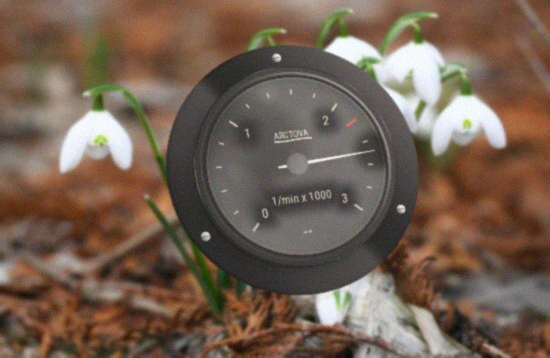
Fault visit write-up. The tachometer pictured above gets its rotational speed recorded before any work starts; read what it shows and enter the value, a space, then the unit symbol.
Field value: 2500 rpm
